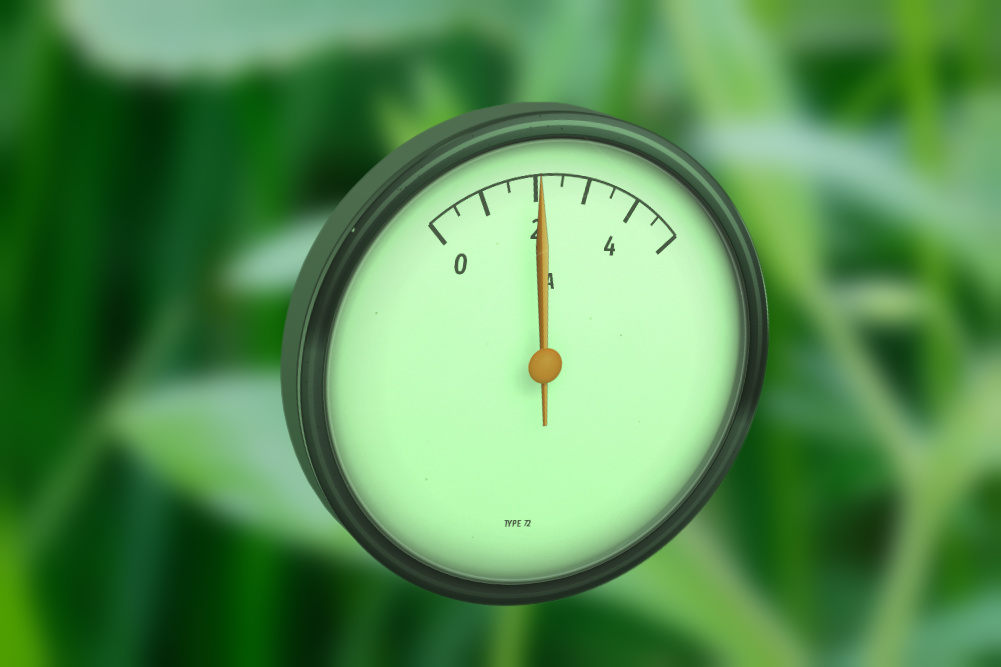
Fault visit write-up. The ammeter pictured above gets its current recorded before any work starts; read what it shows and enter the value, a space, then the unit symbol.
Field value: 2 A
